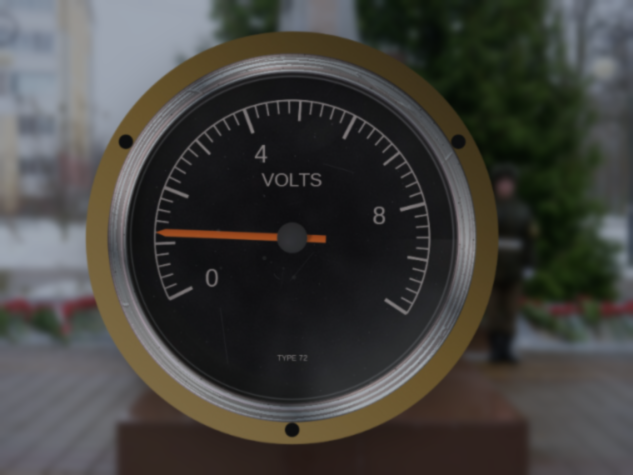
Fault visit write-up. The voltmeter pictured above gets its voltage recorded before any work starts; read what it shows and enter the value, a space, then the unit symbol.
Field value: 1.2 V
